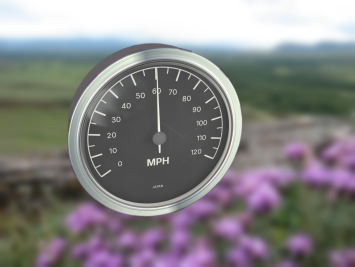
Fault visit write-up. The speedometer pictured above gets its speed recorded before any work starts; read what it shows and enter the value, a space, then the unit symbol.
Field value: 60 mph
